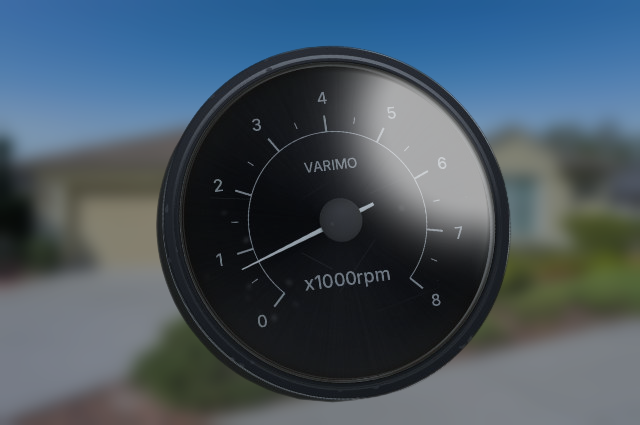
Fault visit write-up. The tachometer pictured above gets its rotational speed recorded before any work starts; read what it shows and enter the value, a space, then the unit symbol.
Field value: 750 rpm
